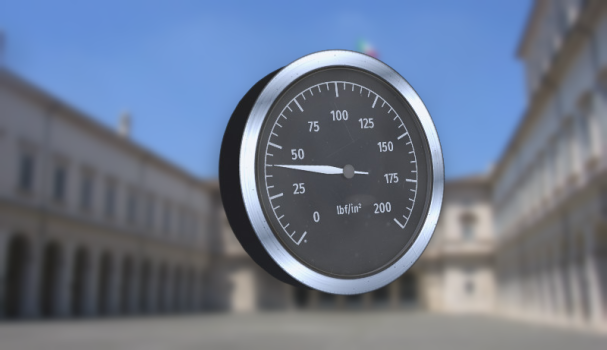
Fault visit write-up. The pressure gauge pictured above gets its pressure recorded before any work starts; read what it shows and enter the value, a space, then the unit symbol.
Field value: 40 psi
